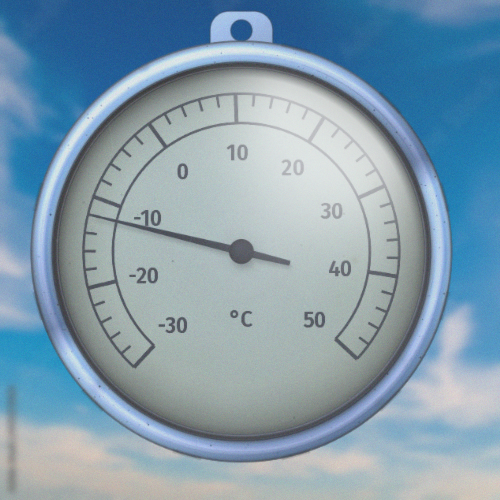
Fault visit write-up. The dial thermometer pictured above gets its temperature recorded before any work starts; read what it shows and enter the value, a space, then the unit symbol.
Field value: -12 °C
